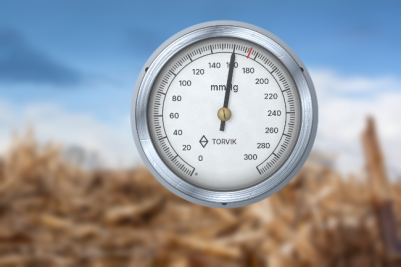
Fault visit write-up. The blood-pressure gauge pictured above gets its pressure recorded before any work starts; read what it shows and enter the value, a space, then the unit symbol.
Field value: 160 mmHg
